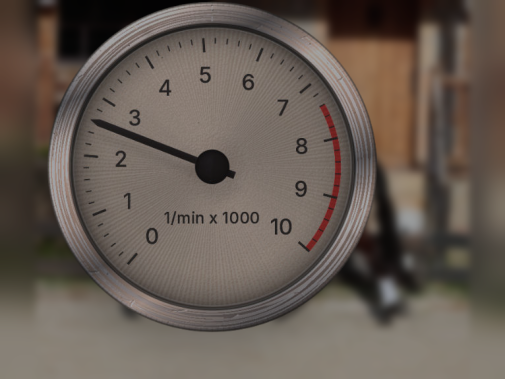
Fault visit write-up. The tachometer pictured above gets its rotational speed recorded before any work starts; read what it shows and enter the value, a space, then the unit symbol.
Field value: 2600 rpm
